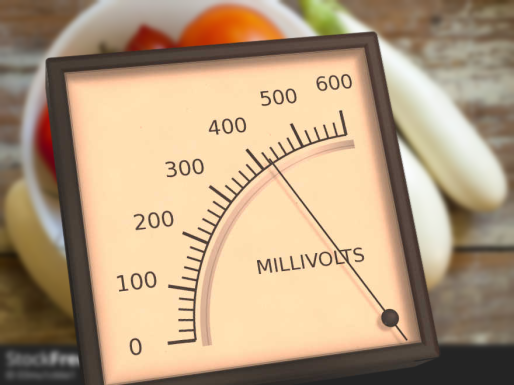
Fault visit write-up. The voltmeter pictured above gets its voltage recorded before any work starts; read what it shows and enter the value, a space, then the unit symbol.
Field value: 420 mV
